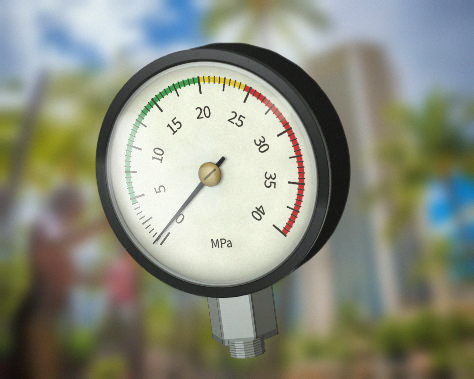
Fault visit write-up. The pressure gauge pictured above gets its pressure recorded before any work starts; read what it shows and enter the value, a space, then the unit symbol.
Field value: 0.5 MPa
